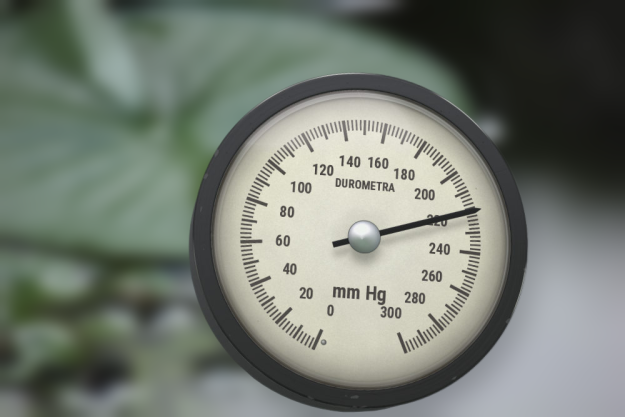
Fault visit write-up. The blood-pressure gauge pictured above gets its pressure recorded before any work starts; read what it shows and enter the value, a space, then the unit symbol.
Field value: 220 mmHg
